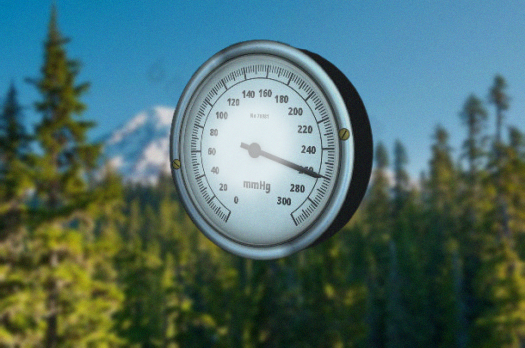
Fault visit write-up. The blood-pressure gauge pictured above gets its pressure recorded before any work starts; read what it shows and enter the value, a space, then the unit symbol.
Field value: 260 mmHg
